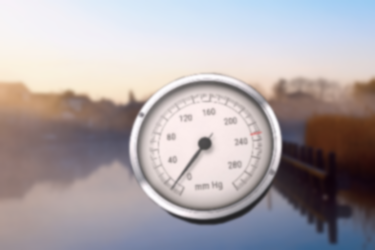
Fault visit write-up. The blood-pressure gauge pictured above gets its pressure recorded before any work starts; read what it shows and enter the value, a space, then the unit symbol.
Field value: 10 mmHg
